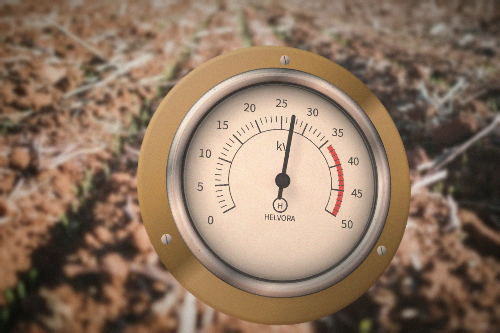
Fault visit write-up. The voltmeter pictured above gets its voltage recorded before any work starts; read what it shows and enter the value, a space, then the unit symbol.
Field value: 27 kV
